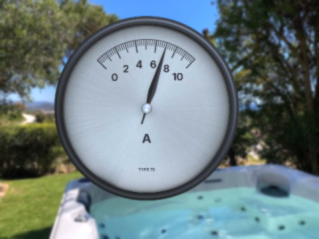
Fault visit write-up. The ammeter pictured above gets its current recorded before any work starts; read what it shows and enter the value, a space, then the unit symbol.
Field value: 7 A
